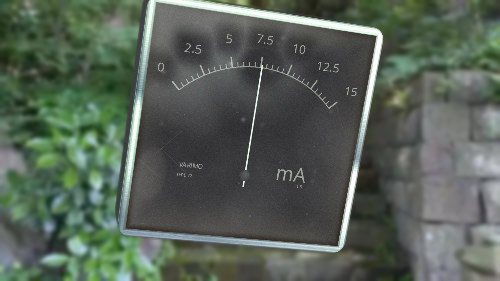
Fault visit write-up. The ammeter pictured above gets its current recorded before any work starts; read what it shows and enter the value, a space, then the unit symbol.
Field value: 7.5 mA
